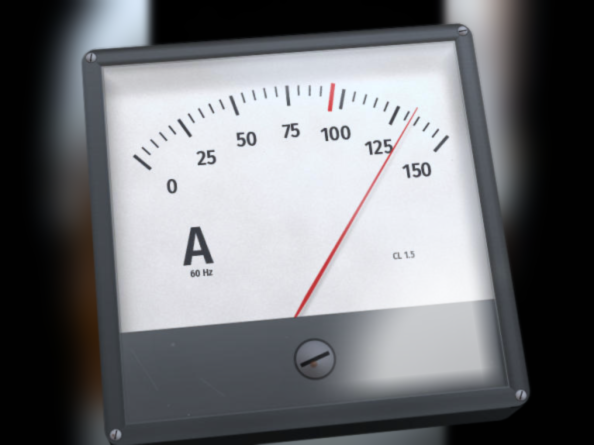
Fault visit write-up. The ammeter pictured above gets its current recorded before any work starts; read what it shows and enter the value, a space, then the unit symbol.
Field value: 132.5 A
